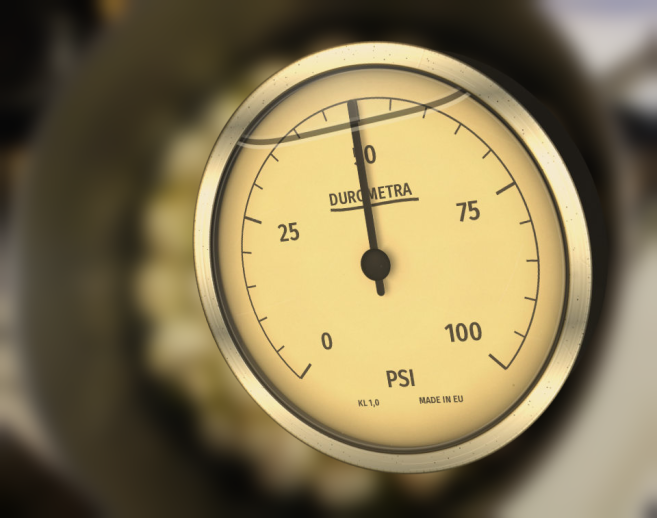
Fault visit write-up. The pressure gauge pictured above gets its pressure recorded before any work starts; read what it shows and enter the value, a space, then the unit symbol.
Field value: 50 psi
